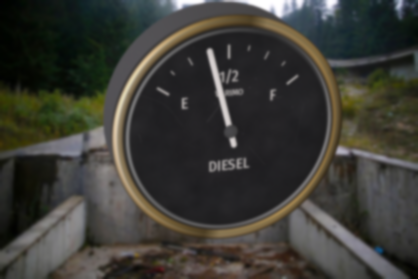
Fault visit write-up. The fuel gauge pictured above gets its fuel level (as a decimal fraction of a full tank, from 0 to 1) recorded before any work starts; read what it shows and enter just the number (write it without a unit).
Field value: 0.375
